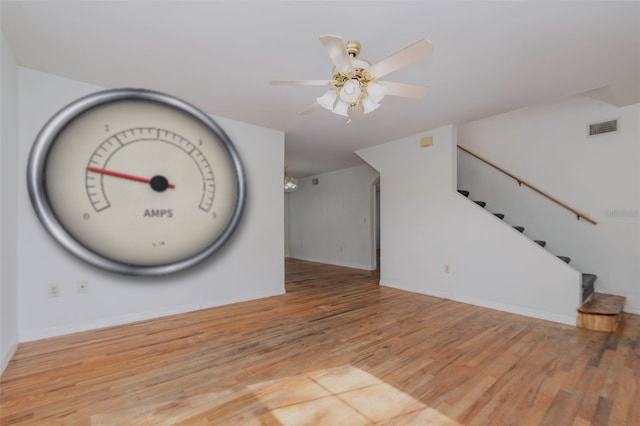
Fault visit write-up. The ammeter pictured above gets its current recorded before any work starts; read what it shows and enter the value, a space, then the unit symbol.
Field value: 0.5 A
